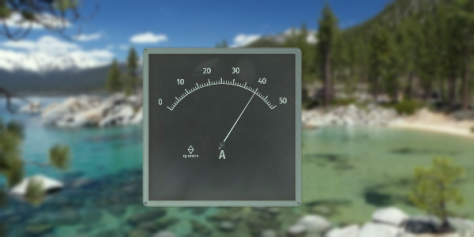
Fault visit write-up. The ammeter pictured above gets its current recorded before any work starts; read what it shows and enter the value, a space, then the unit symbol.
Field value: 40 A
